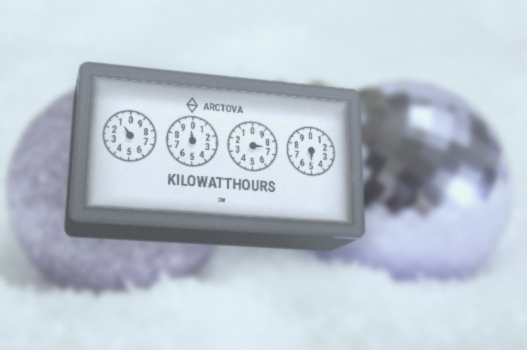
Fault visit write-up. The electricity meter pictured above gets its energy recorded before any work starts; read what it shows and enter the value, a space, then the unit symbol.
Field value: 975 kWh
